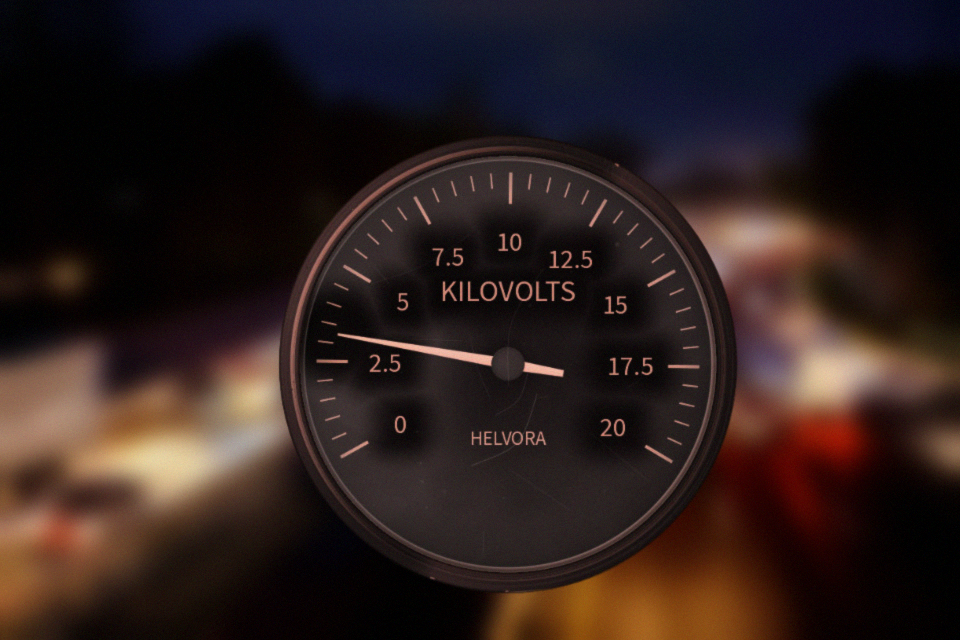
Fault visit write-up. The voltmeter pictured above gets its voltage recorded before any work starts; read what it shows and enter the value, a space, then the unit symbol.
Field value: 3.25 kV
